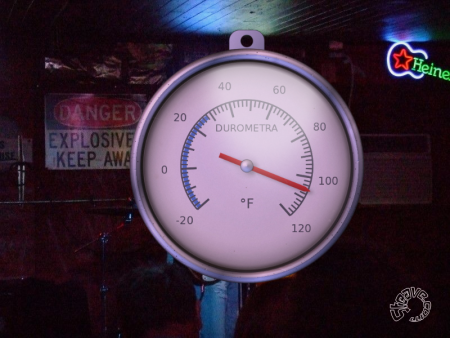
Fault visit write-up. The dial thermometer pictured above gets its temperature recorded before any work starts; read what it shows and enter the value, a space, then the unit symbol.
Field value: 106 °F
